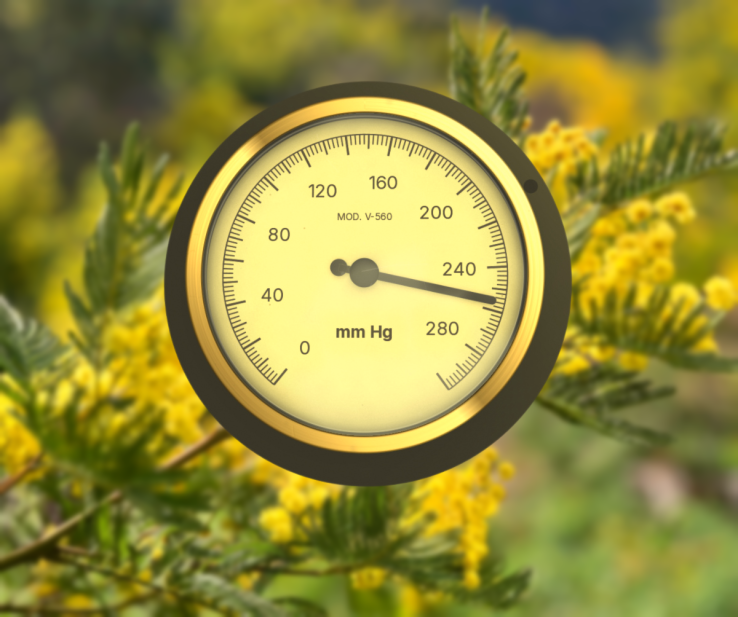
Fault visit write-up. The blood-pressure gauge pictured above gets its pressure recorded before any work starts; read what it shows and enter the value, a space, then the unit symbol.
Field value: 256 mmHg
